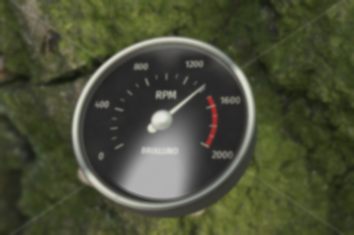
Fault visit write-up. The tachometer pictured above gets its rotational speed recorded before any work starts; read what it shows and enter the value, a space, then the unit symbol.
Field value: 1400 rpm
